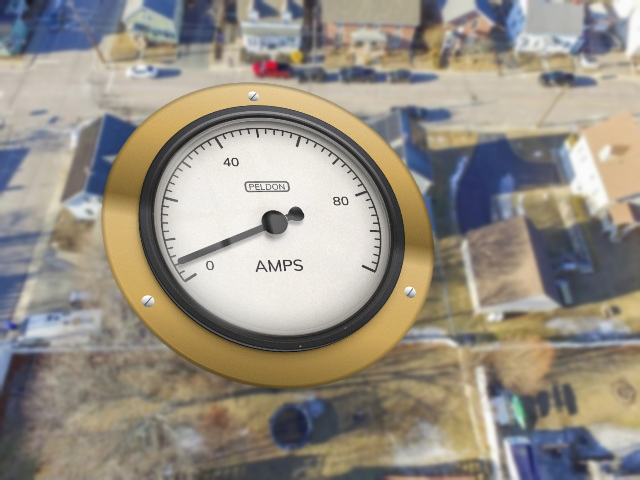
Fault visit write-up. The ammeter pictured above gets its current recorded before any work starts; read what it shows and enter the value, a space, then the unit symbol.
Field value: 4 A
